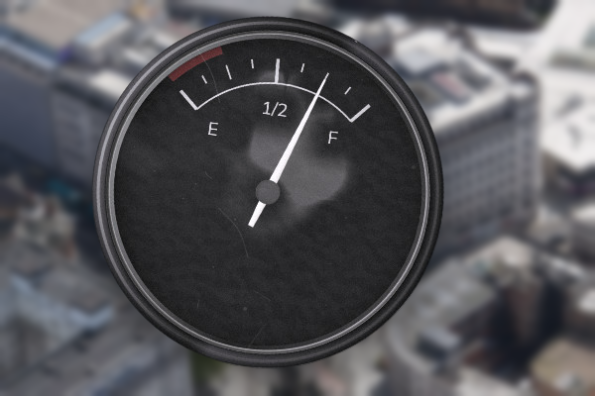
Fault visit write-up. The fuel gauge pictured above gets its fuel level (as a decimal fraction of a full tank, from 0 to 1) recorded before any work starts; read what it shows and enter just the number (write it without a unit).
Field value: 0.75
